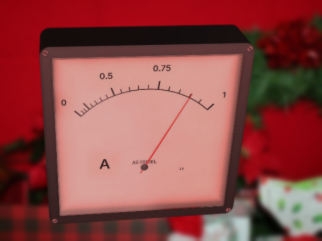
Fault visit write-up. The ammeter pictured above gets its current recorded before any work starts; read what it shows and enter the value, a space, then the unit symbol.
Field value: 0.9 A
